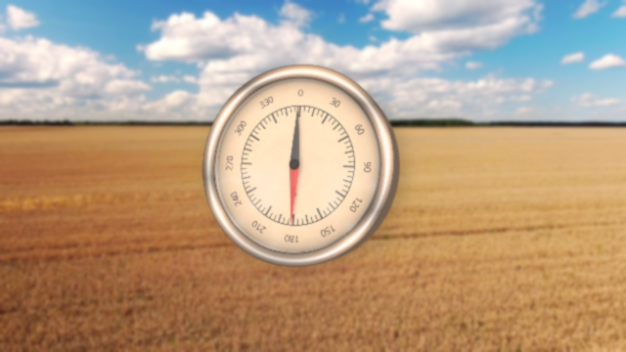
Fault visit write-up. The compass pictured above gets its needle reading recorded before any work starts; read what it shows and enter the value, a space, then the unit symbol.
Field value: 180 °
